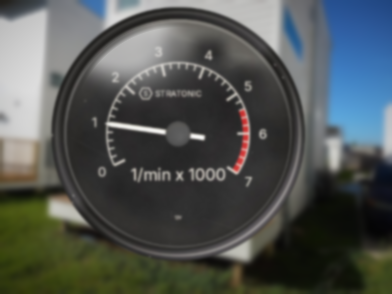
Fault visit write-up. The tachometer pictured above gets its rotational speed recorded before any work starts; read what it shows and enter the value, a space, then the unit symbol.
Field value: 1000 rpm
